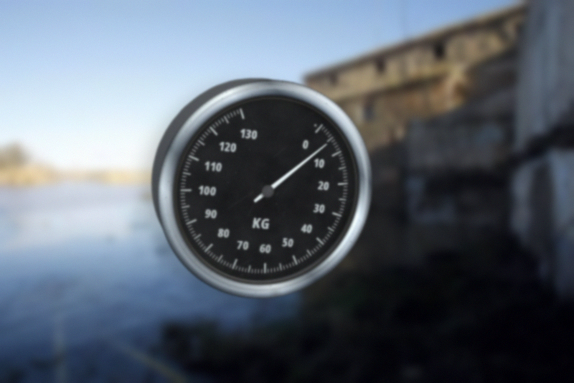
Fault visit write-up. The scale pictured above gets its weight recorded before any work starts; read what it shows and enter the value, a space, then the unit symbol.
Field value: 5 kg
